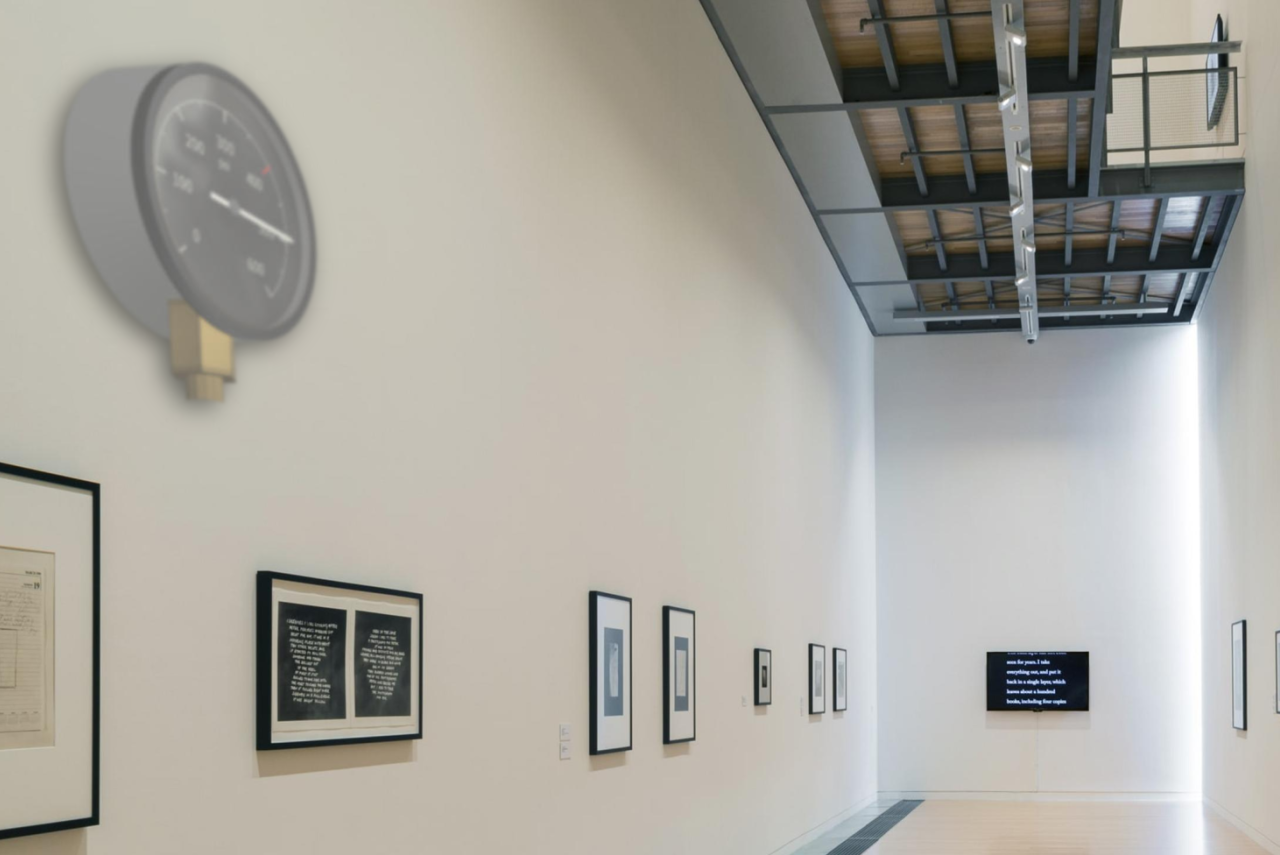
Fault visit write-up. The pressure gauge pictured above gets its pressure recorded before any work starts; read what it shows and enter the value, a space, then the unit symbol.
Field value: 500 psi
